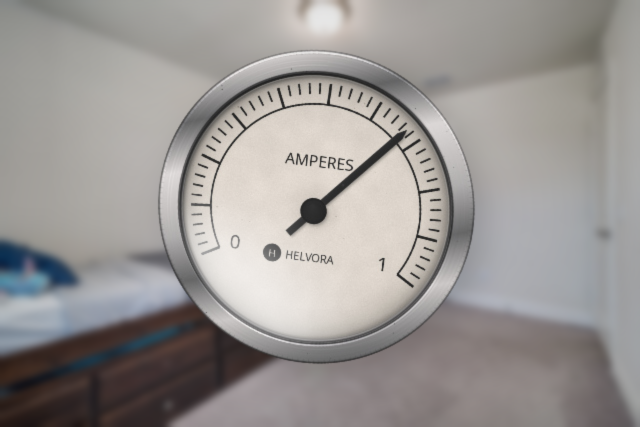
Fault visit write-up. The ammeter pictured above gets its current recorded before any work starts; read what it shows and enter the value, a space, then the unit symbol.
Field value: 0.67 A
